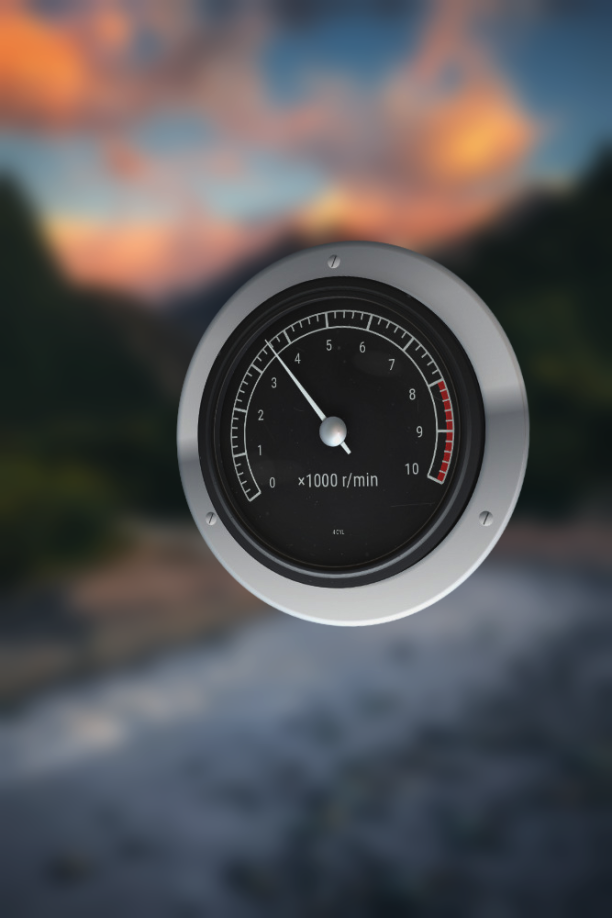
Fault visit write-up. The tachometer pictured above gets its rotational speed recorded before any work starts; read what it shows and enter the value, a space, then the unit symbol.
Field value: 3600 rpm
